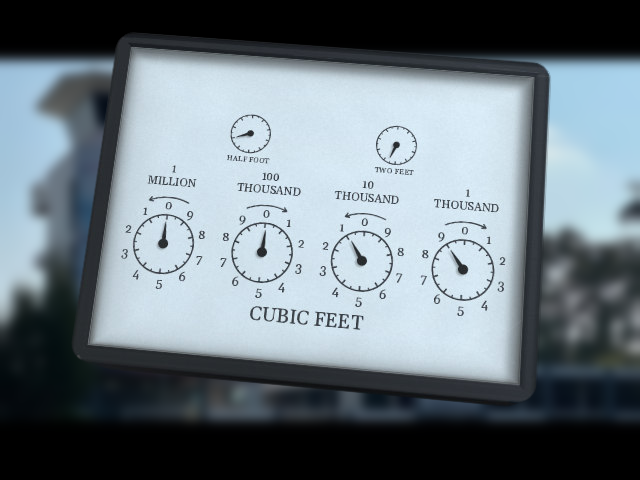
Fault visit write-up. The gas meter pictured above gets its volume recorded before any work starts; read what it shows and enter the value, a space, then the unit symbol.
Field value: 900 ft³
